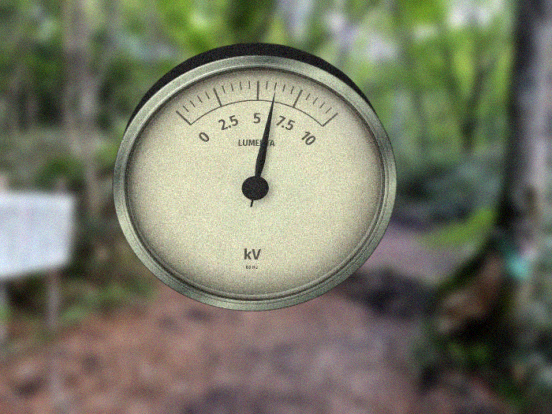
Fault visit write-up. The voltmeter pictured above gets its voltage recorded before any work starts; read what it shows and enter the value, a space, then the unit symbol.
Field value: 6 kV
